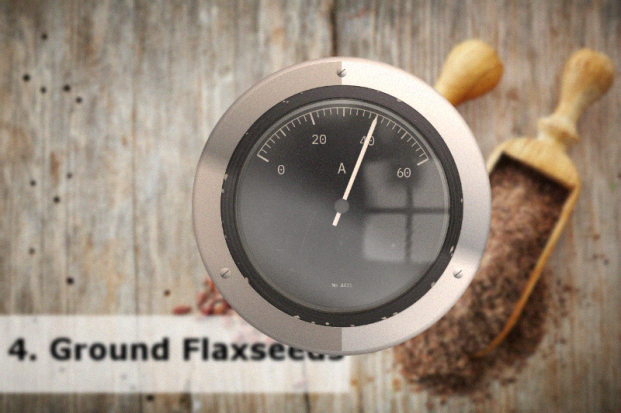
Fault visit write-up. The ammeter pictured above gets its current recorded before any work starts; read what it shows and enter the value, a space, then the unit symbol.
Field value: 40 A
